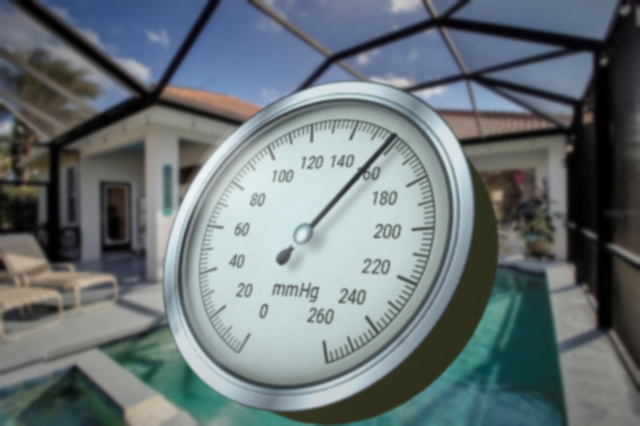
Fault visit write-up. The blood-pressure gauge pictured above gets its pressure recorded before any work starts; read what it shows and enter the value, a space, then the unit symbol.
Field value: 160 mmHg
